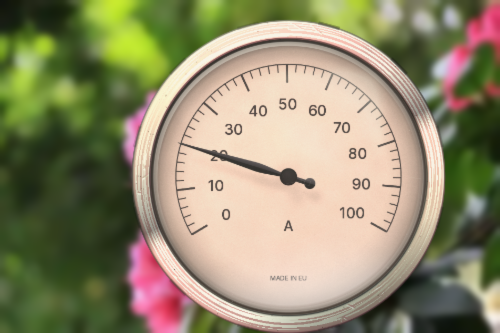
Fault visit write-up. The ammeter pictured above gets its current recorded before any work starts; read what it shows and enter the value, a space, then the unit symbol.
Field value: 20 A
